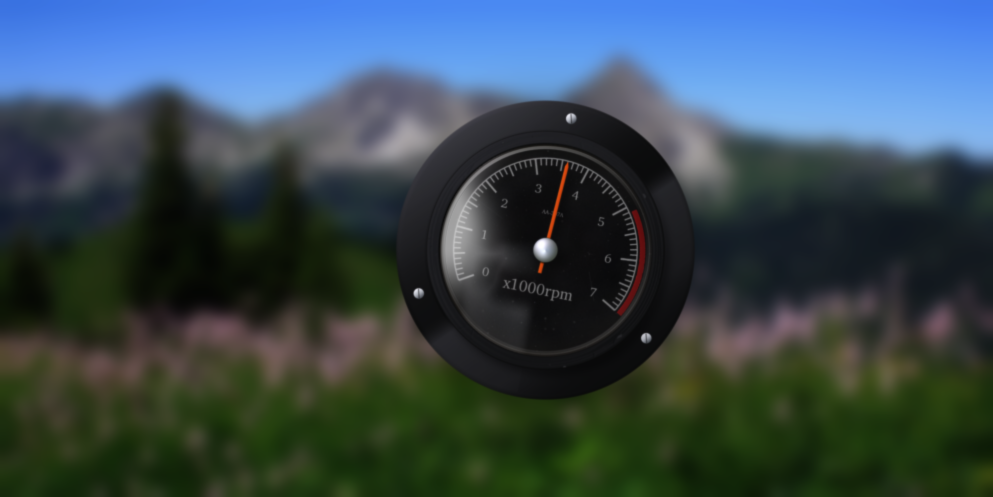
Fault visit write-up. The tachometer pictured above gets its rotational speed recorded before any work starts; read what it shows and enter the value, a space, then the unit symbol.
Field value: 3600 rpm
